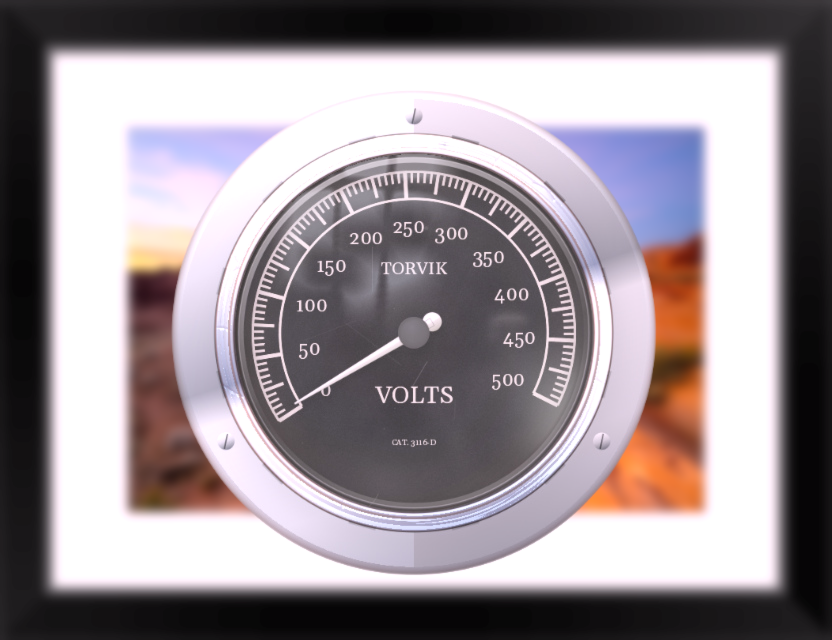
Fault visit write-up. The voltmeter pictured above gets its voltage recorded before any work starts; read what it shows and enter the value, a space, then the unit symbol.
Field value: 5 V
